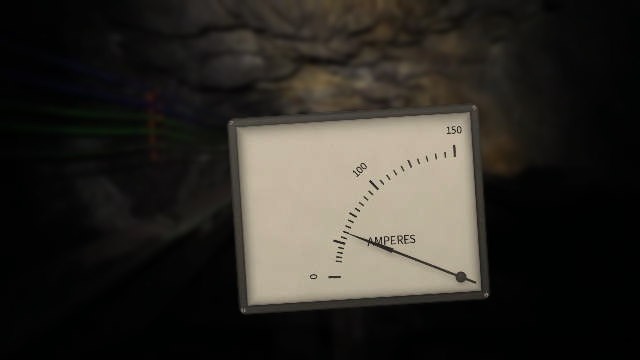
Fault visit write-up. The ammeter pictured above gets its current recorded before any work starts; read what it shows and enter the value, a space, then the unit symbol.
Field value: 60 A
